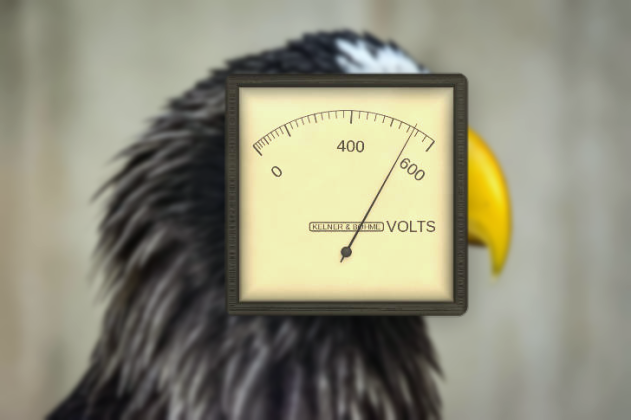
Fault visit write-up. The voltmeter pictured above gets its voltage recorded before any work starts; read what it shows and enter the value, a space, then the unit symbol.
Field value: 550 V
